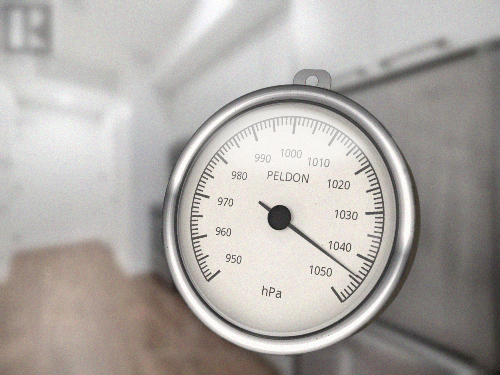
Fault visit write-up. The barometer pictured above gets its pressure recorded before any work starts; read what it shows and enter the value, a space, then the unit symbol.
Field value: 1044 hPa
